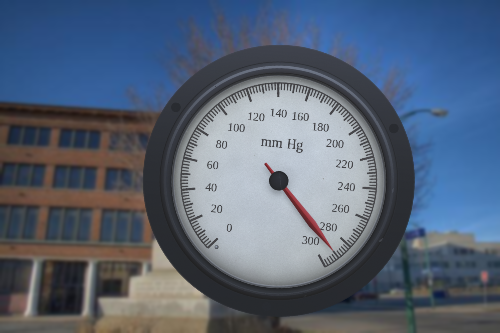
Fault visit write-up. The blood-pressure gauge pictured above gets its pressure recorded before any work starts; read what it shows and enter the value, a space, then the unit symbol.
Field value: 290 mmHg
